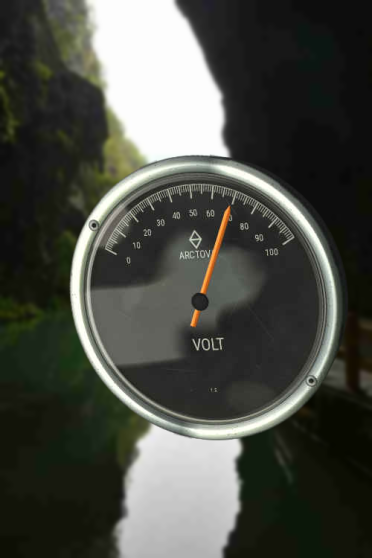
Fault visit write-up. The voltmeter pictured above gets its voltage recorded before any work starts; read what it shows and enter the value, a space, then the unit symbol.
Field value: 70 V
